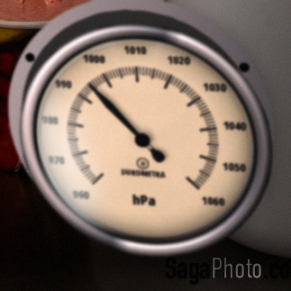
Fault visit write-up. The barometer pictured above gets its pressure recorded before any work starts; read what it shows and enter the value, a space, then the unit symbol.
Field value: 995 hPa
